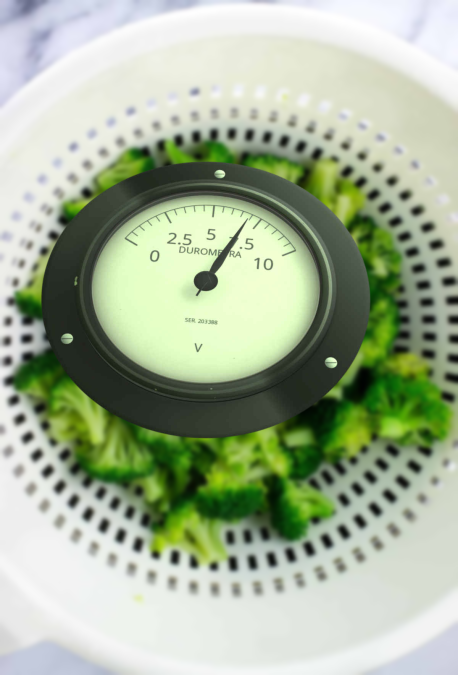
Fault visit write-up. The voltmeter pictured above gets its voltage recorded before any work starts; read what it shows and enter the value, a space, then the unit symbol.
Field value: 7 V
